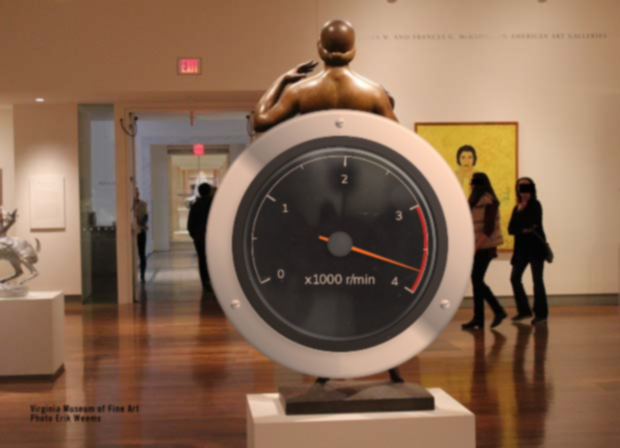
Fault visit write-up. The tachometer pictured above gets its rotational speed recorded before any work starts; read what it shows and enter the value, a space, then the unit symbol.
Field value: 3750 rpm
